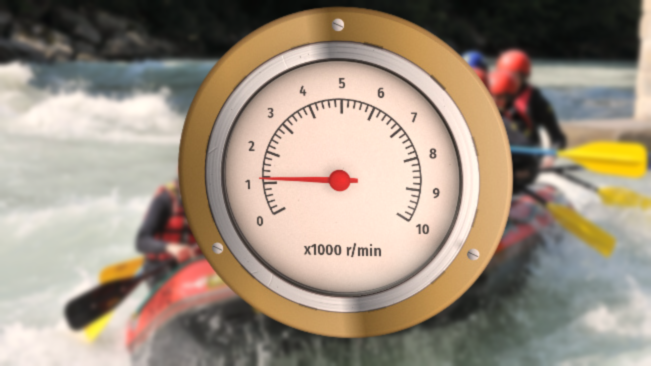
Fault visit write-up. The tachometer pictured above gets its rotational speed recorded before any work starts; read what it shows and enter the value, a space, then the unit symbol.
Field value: 1200 rpm
